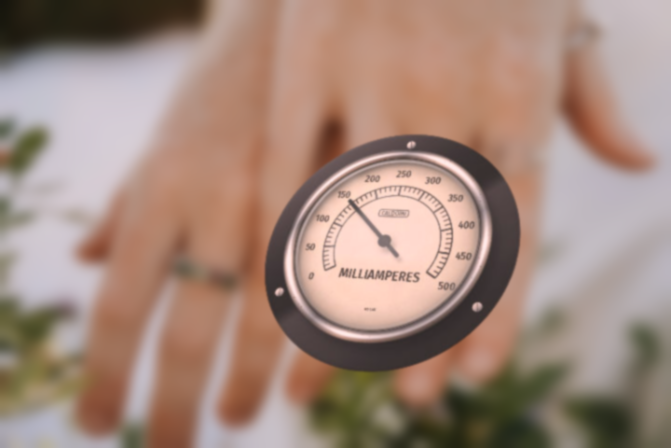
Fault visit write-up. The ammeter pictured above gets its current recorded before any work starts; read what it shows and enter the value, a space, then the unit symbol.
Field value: 150 mA
